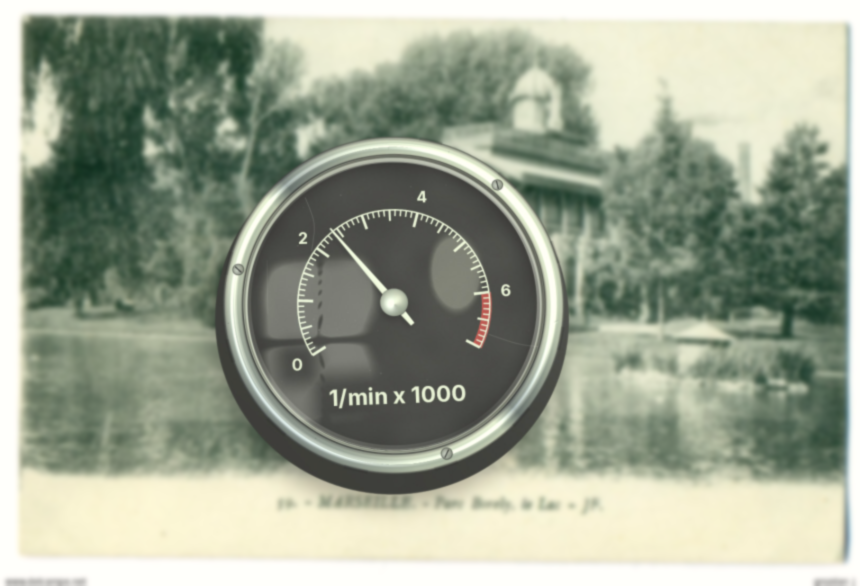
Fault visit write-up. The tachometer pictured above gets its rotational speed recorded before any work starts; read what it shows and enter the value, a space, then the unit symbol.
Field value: 2400 rpm
